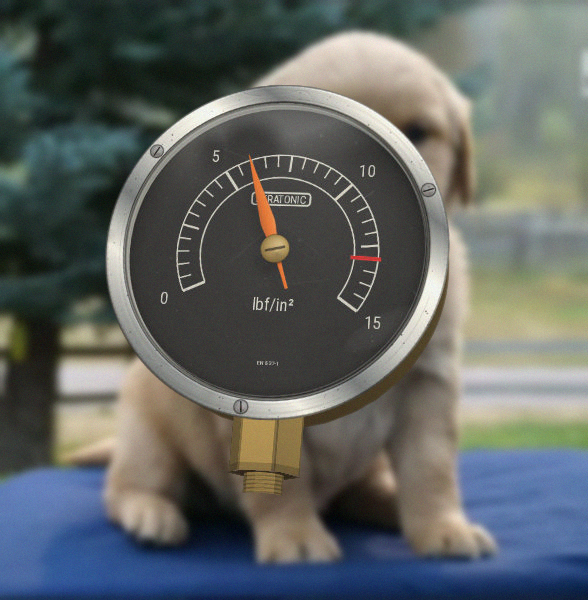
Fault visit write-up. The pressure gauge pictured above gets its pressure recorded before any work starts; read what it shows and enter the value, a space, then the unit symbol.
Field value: 6 psi
